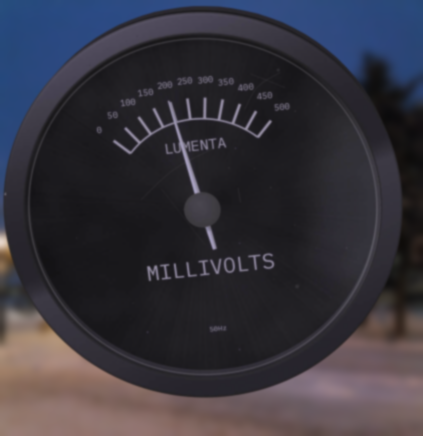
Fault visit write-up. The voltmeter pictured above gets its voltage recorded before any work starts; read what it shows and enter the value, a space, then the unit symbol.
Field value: 200 mV
